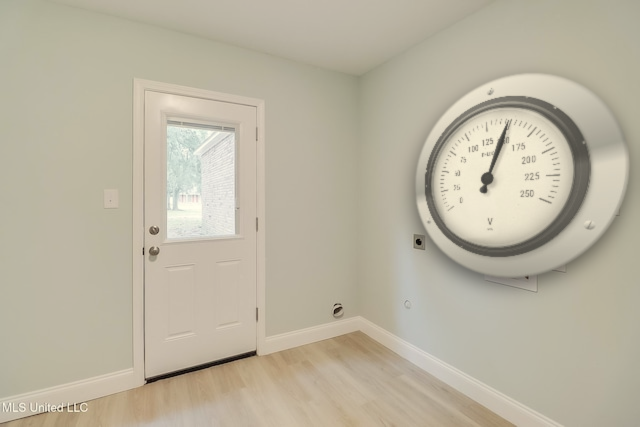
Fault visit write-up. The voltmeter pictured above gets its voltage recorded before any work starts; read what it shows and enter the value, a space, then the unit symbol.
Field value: 150 V
